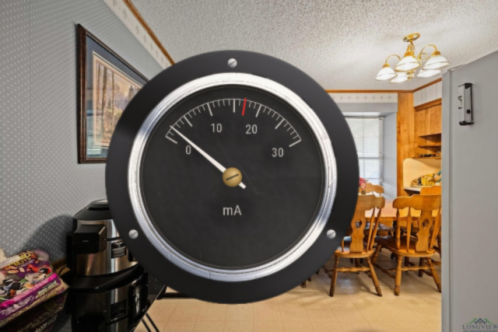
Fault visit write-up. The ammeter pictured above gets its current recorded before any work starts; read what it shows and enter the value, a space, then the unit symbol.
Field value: 2 mA
